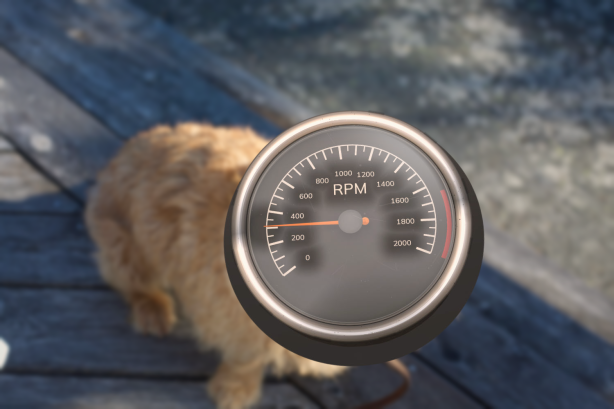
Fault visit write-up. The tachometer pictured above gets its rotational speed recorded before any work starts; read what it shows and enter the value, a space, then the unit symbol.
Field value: 300 rpm
